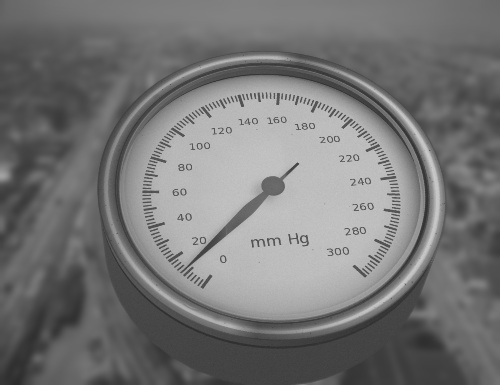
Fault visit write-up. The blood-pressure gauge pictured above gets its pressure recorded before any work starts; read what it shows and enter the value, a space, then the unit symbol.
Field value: 10 mmHg
